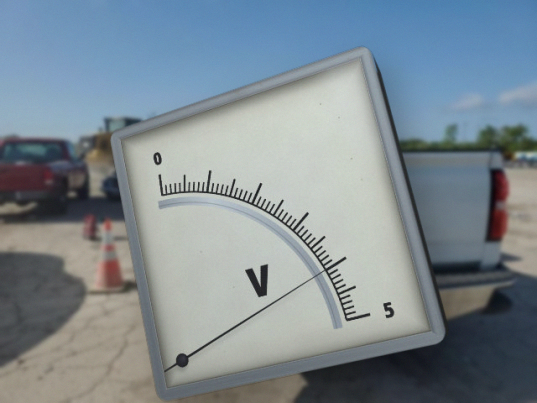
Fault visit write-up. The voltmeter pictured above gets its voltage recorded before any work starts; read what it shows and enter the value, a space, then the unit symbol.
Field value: 4 V
